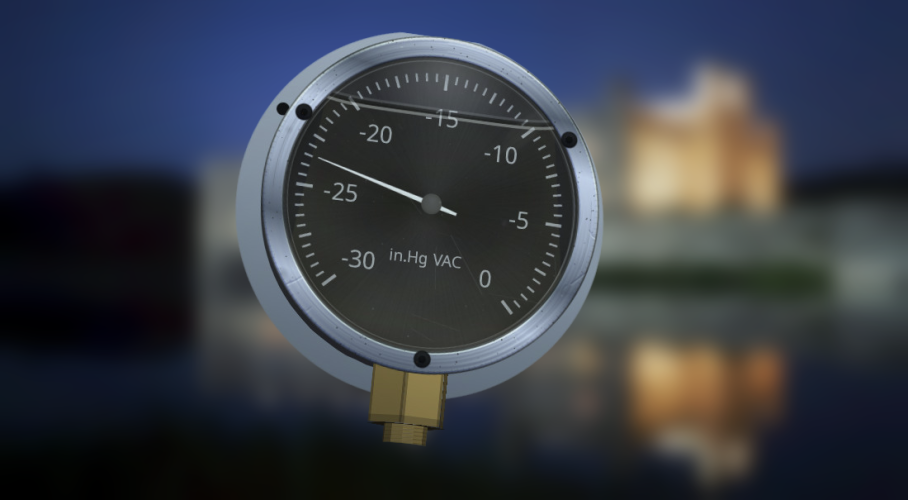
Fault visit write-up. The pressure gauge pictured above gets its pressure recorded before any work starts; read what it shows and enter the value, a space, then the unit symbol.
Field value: -23.5 inHg
